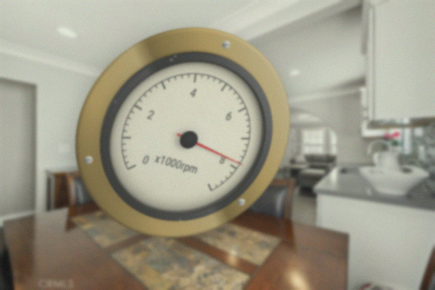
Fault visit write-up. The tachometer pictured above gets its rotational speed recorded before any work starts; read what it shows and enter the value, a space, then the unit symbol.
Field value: 7800 rpm
